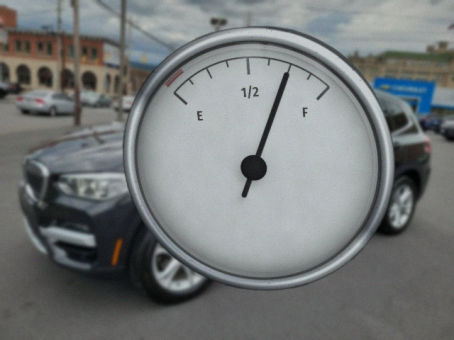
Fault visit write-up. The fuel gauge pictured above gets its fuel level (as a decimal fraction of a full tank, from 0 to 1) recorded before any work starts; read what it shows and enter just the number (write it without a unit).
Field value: 0.75
